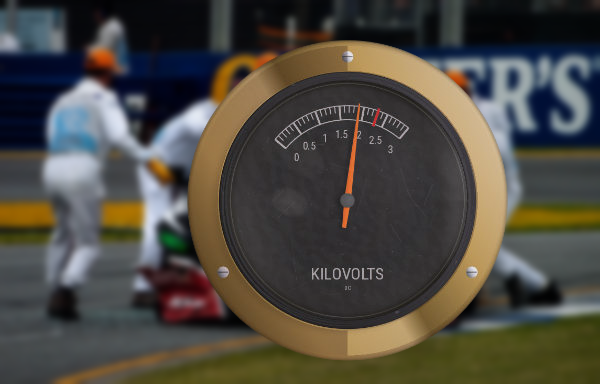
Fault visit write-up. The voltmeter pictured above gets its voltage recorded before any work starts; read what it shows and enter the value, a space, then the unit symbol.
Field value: 1.9 kV
